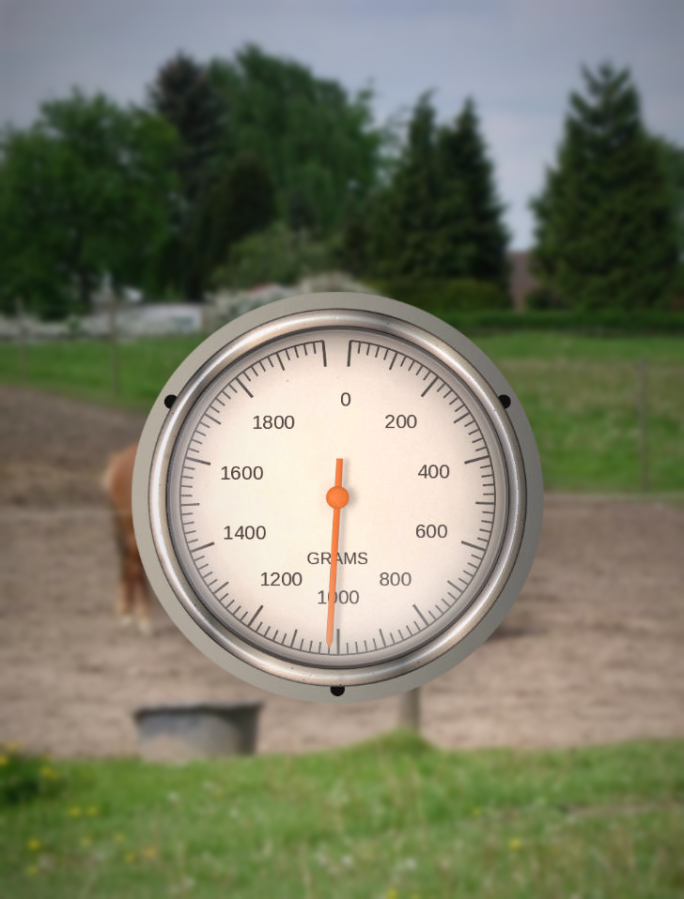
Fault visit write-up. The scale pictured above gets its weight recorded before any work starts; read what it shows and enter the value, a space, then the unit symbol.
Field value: 1020 g
